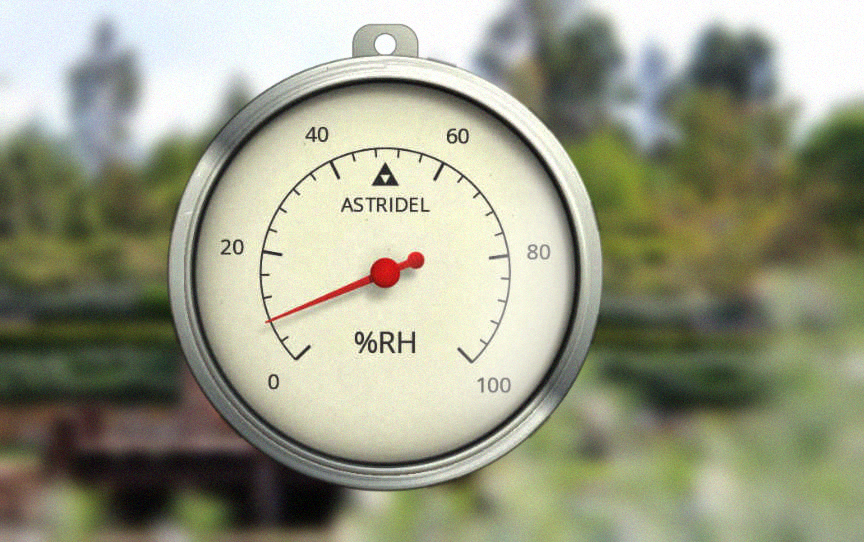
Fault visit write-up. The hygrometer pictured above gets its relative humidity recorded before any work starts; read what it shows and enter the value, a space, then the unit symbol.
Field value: 8 %
